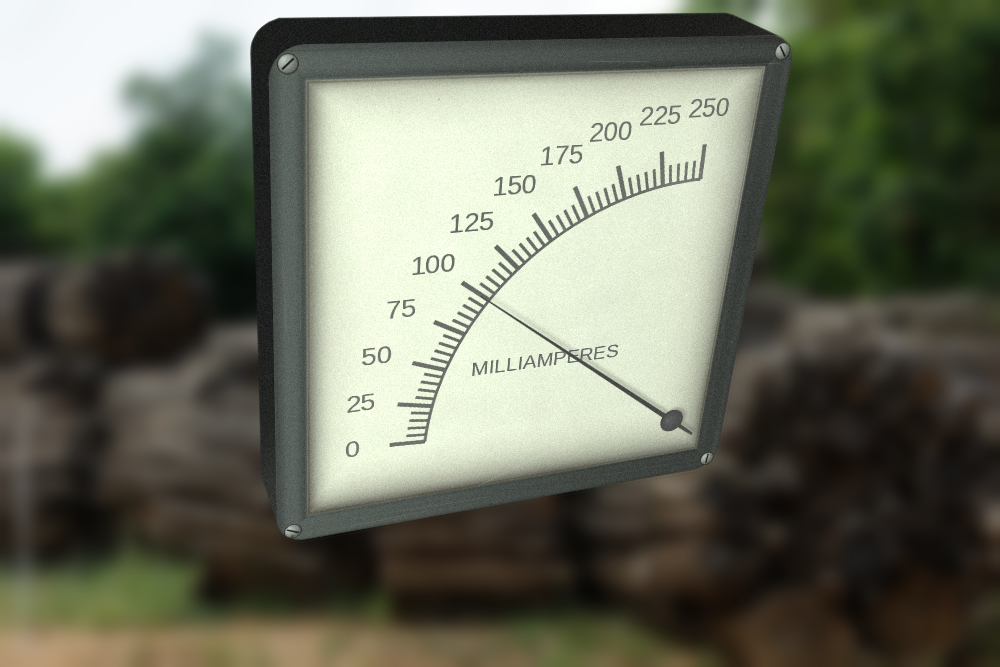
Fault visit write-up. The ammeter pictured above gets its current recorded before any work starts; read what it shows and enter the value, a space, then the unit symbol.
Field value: 100 mA
